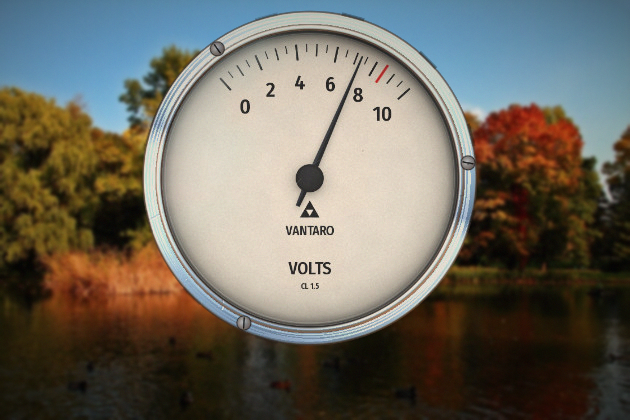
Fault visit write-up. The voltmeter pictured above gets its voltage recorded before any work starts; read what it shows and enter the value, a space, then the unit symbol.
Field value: 7.25 V
